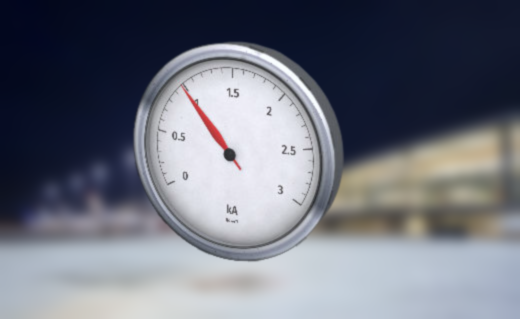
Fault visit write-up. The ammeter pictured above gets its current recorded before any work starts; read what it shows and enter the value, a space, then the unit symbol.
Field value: 1 kA
